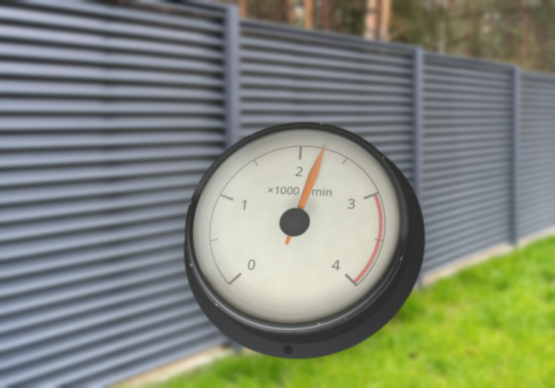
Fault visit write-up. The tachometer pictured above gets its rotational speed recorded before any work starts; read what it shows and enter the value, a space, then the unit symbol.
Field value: 2250 rpm
